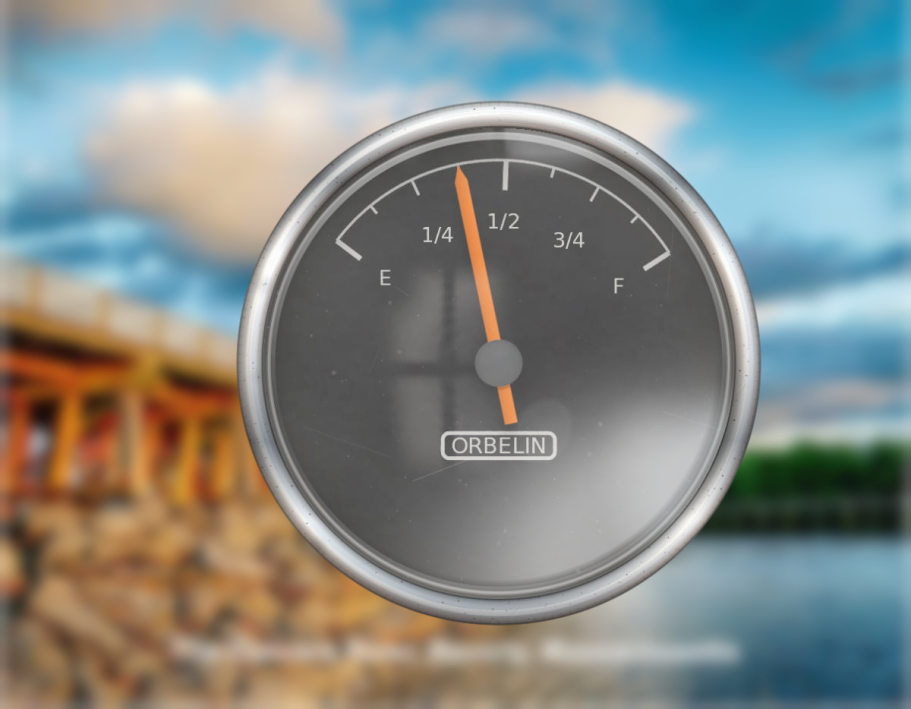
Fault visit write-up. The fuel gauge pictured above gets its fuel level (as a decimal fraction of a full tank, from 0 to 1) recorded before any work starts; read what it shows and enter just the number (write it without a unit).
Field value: 0.375
